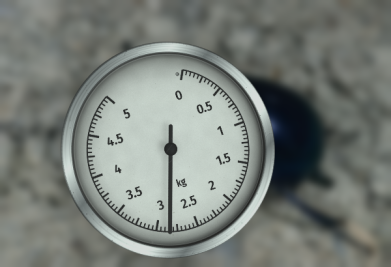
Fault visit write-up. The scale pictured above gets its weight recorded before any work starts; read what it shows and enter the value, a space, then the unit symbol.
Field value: 2.85 kg
